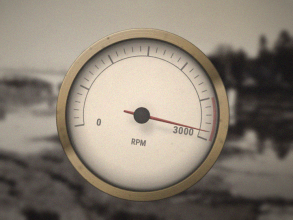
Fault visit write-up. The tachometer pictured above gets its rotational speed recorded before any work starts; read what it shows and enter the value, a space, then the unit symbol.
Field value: 2900 rpm
